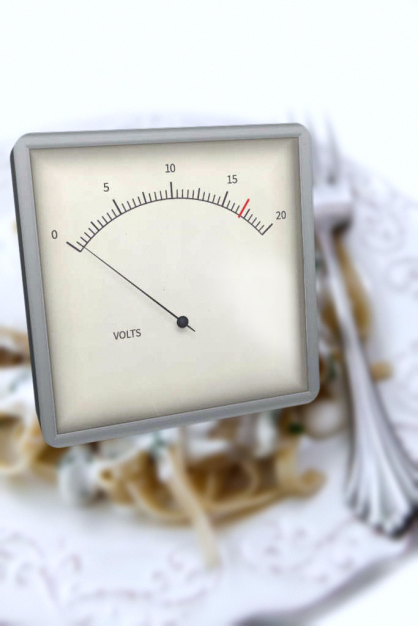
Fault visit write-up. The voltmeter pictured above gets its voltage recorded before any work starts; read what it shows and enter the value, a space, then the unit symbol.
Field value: 0.5 V
